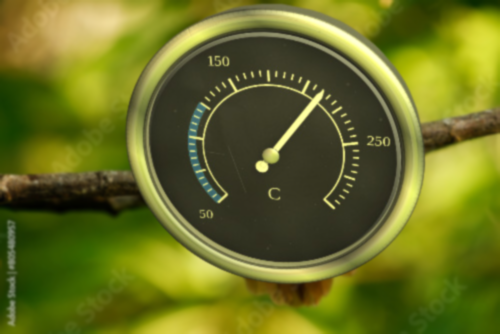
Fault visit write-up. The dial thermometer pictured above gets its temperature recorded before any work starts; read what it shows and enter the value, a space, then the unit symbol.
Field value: 210 °C
